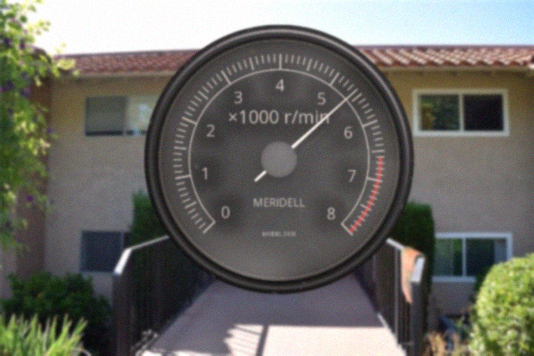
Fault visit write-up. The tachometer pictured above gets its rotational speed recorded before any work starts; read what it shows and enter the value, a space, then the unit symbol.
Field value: 5400 rpm
